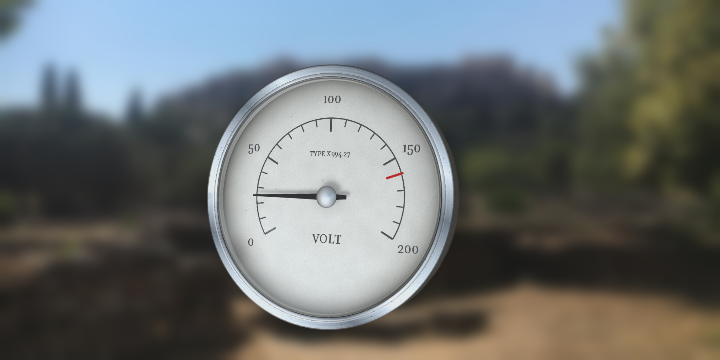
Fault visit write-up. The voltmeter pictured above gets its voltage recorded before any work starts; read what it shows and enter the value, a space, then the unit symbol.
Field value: 25 V
